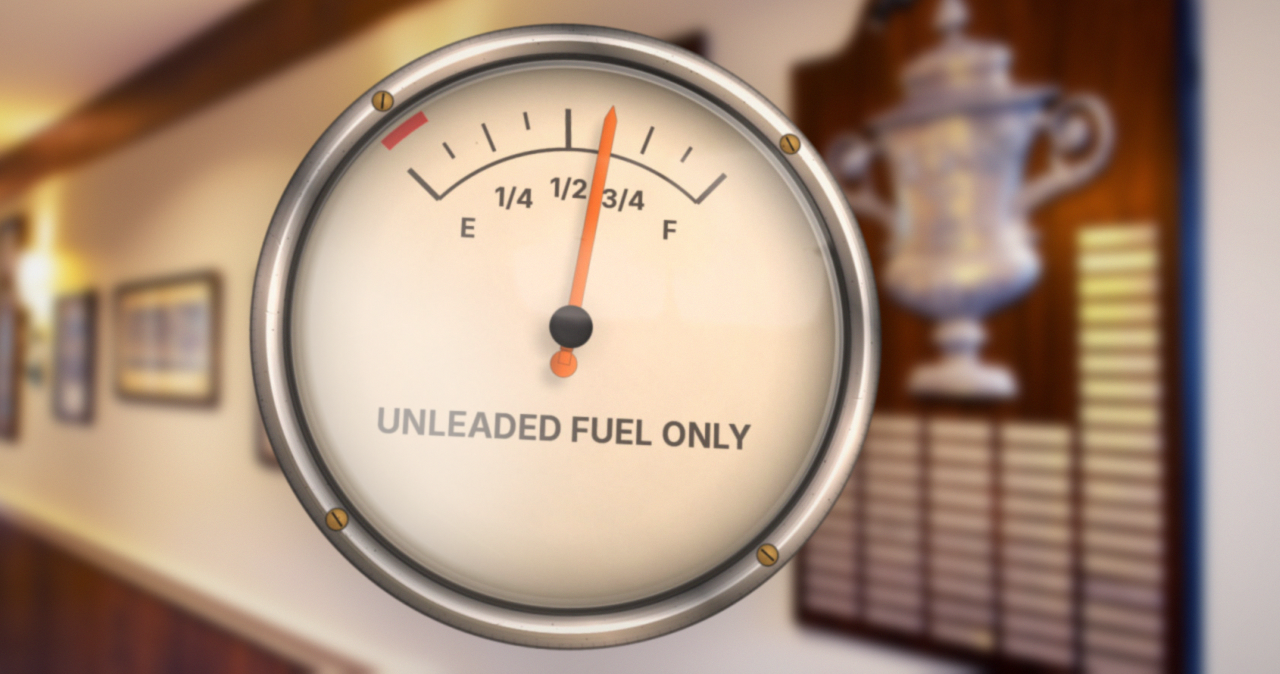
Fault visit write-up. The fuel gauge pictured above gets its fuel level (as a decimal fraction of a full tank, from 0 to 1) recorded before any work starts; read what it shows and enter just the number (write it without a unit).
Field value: 0.625
